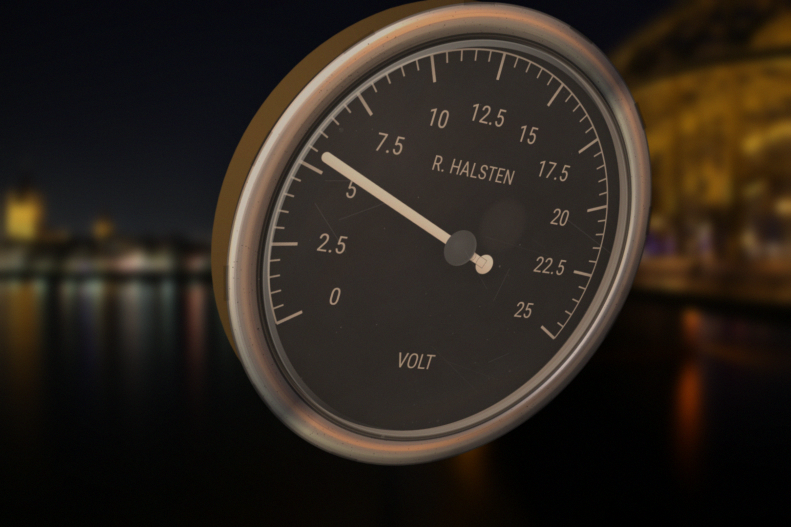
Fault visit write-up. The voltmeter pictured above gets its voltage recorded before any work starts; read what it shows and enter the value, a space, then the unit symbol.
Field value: 5.5 V
